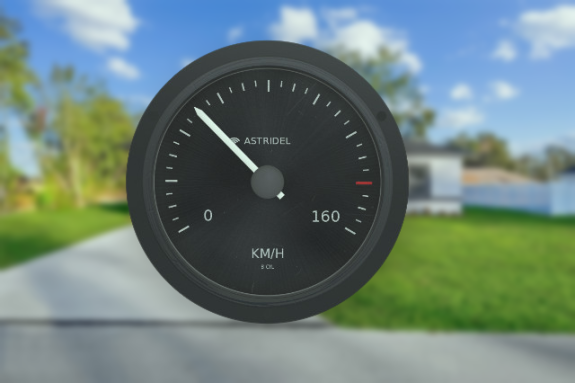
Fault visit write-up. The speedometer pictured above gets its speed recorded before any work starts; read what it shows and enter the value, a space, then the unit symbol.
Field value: 50 km/h
